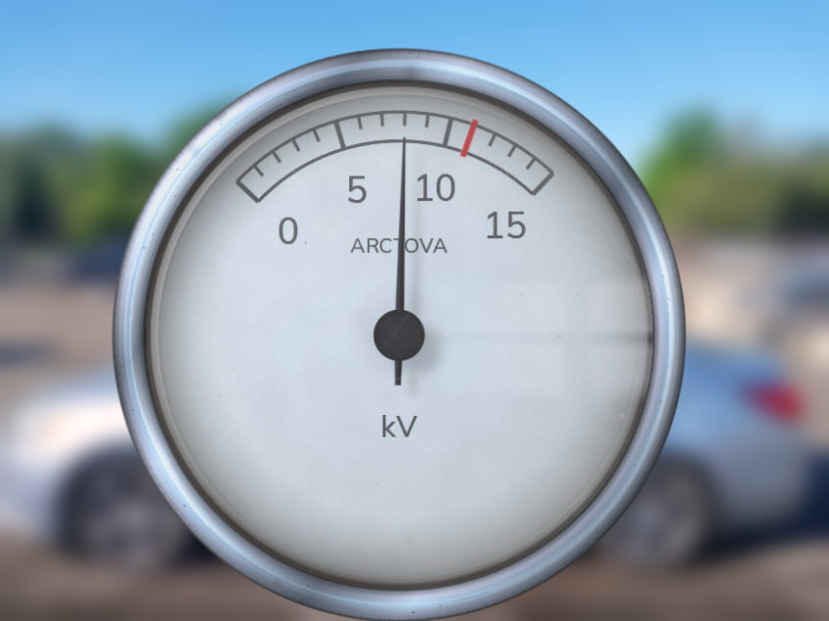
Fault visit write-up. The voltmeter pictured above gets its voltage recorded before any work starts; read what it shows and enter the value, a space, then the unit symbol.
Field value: 8 kV
